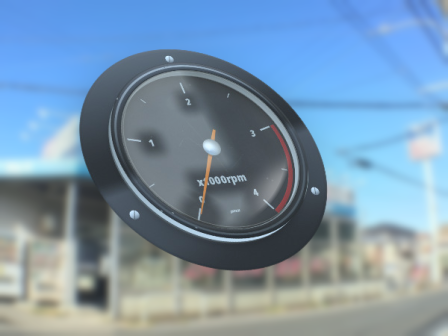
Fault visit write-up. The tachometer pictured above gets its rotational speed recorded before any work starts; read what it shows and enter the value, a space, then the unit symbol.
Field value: 0 rpm
